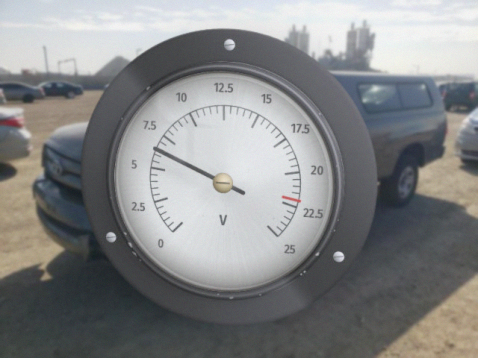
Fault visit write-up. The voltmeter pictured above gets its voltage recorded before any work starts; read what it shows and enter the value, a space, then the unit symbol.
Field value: 6.5 V
